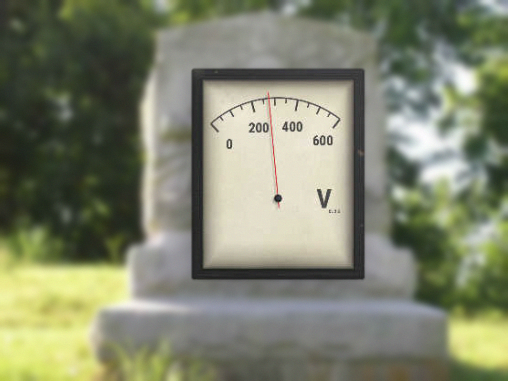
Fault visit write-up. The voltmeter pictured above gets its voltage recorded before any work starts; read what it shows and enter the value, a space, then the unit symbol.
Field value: 275 V
